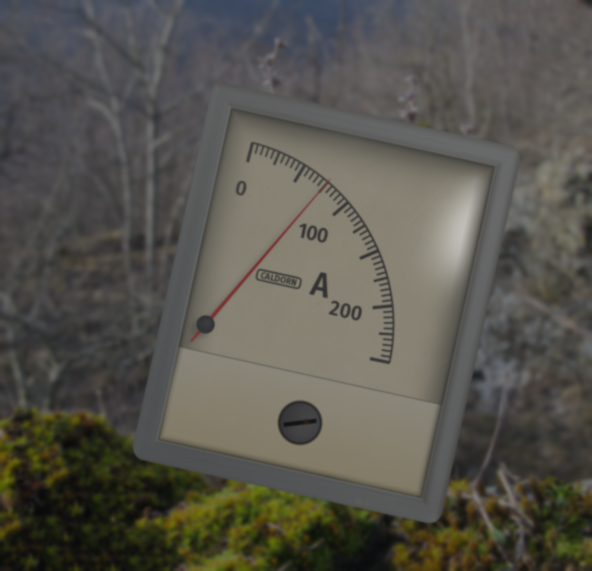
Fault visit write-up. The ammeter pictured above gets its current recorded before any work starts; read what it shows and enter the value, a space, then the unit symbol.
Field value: 75 A
